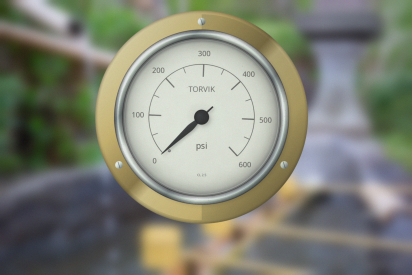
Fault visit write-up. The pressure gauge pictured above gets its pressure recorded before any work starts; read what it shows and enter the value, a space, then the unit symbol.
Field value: 0 psi
